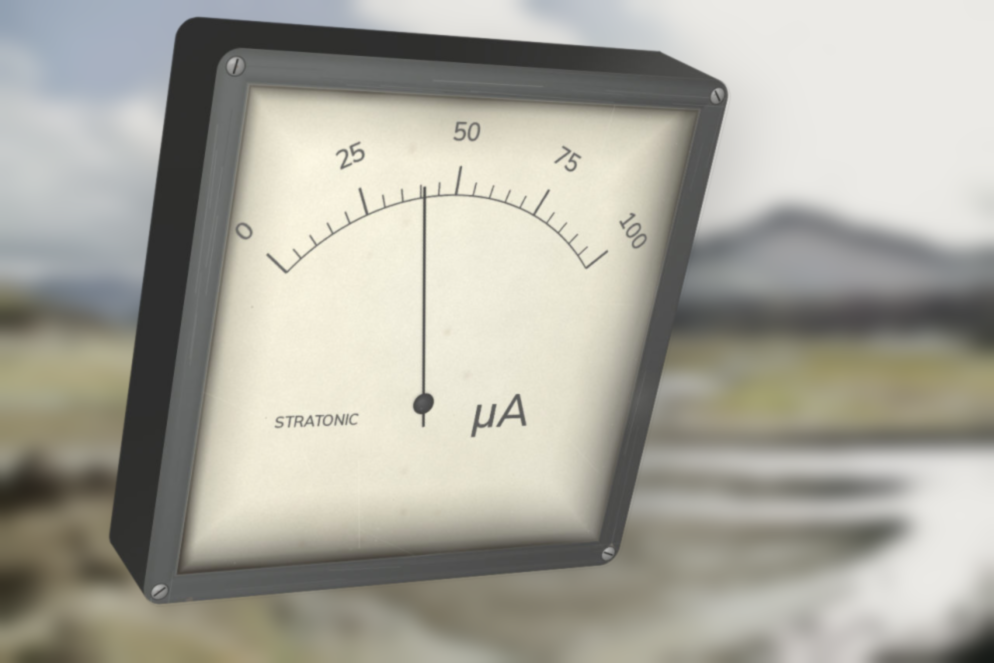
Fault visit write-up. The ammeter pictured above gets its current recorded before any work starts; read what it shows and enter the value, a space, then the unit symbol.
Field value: 40 µA
